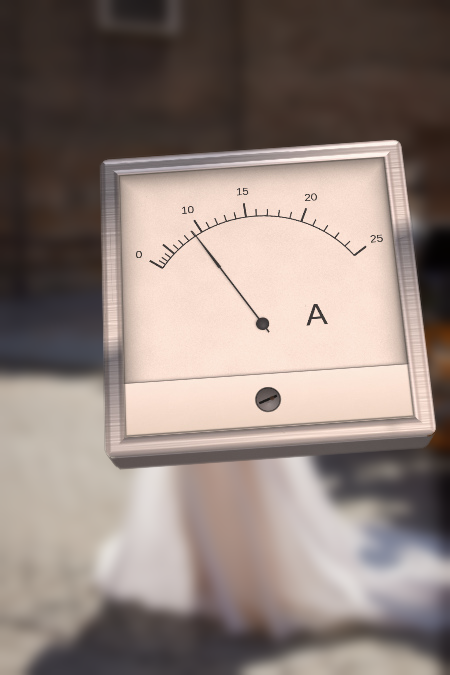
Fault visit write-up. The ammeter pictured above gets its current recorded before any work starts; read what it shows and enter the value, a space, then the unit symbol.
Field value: 9 A
